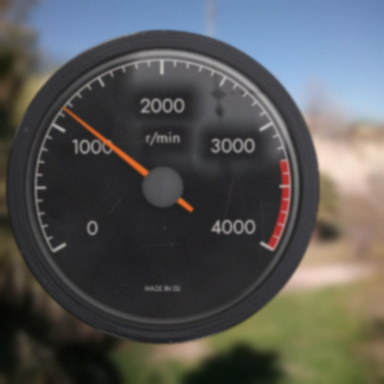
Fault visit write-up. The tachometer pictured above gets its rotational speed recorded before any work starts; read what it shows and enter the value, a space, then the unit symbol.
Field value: 1150 rpm
